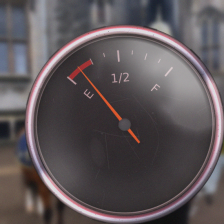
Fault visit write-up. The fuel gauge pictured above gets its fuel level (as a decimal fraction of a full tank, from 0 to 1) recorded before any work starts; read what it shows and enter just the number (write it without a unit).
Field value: 0.125
